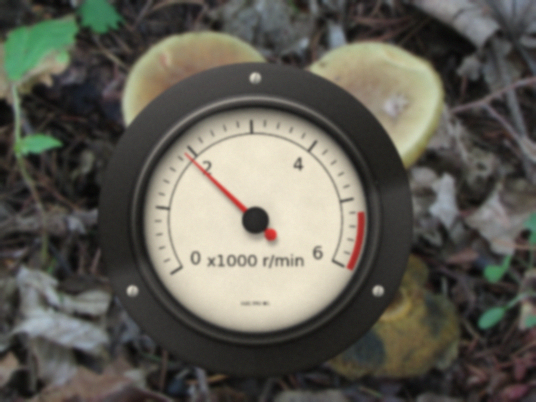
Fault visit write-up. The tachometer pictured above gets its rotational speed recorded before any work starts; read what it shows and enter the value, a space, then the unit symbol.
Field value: 1900 rpm
